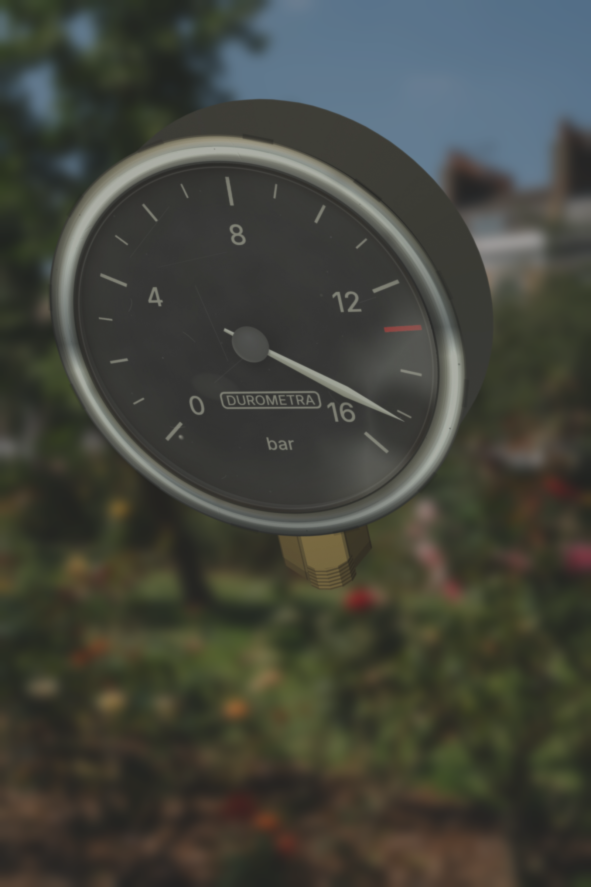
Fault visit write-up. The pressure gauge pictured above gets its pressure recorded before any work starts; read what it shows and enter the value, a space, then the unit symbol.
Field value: 15 bar
